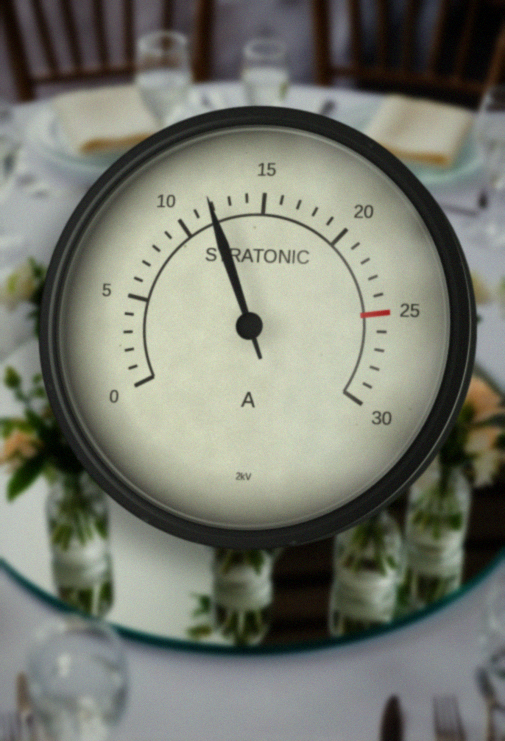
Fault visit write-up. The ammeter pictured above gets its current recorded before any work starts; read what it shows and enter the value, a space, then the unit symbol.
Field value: 12 A
